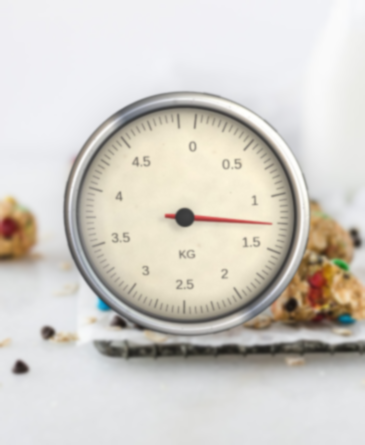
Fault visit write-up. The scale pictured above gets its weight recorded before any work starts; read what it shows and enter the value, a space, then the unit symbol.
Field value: 1.25 kg
